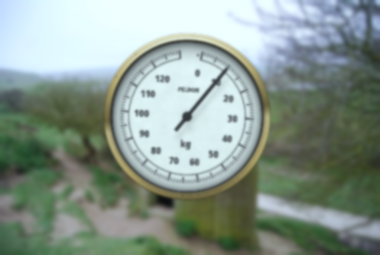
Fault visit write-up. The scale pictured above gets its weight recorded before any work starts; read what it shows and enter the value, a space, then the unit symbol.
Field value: 10 kg
